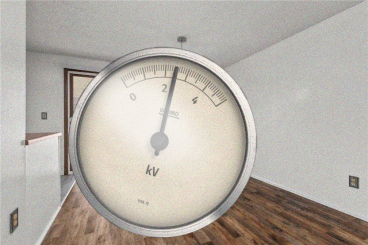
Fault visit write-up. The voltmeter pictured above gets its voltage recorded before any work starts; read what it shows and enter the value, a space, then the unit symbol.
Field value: 2.5 kV
